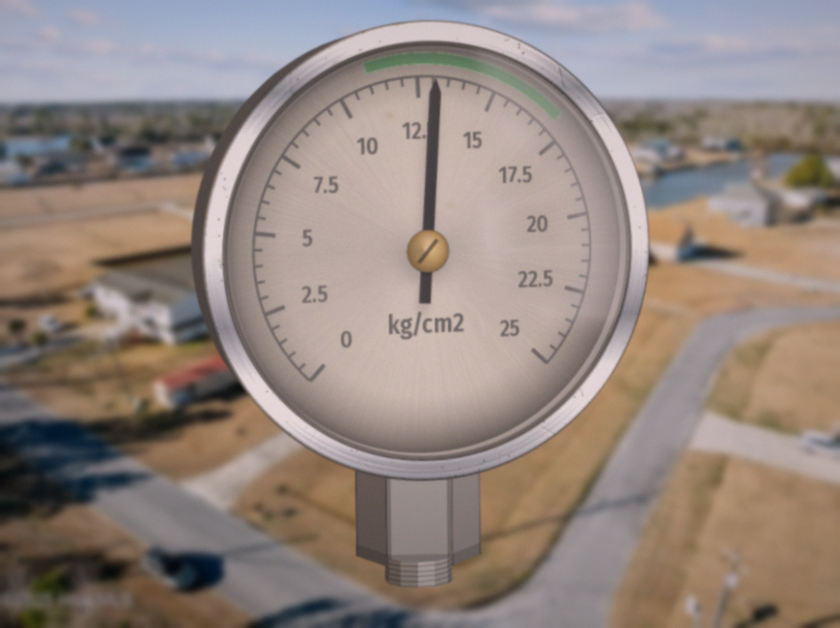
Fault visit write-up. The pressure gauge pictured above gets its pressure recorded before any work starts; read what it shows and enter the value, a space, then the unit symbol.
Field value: 13 kg/cm²
